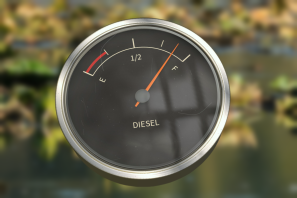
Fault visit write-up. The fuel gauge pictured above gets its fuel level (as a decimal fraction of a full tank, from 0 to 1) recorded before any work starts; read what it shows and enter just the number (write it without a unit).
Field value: 0.875
